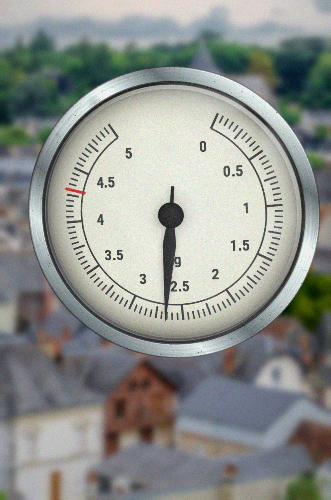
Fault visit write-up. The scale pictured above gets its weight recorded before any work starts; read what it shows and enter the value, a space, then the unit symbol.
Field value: 2.65 kg
